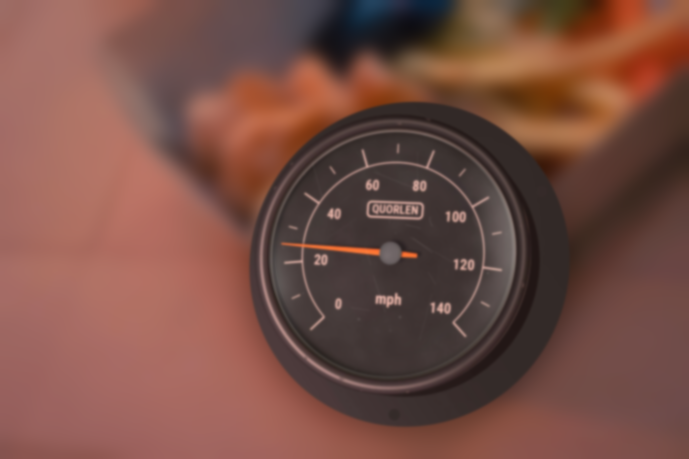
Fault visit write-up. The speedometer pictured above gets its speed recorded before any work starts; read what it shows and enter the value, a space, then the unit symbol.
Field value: 25 mph
